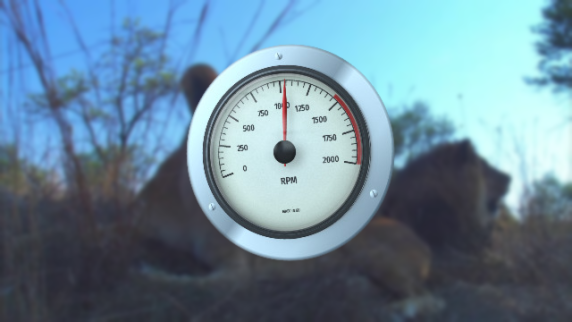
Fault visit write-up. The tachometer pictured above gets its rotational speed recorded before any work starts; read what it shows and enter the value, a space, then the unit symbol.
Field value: 1050 rpm
